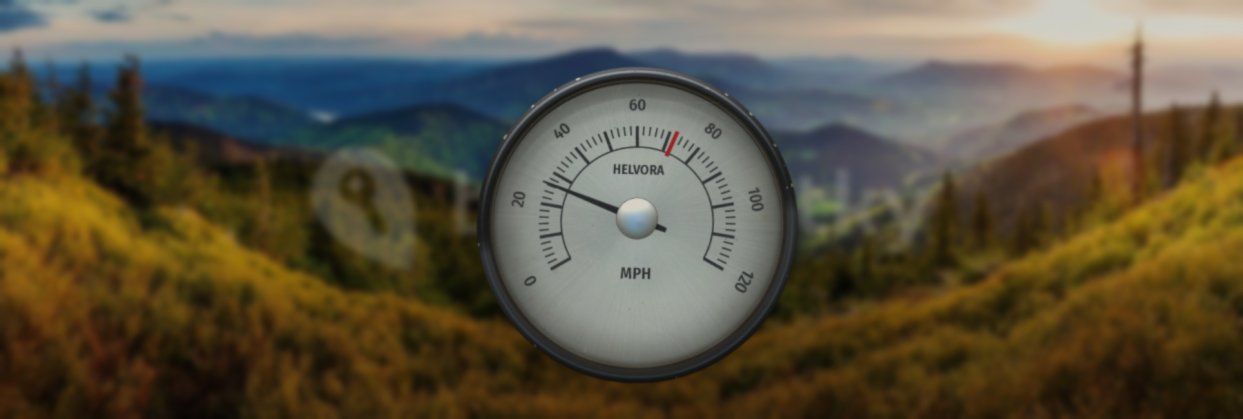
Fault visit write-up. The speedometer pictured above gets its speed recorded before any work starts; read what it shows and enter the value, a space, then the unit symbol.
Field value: 26 mph
